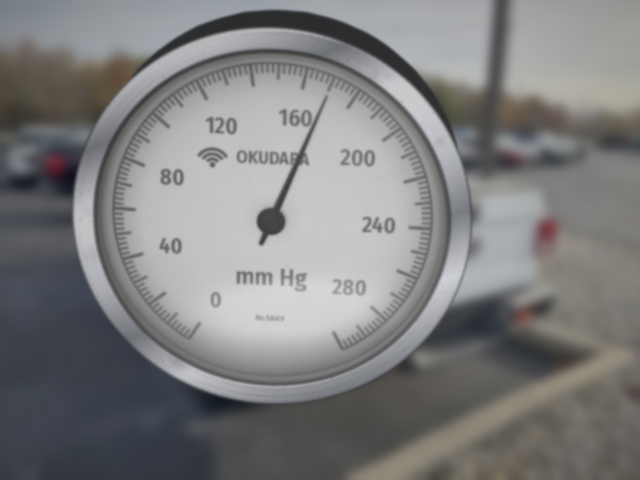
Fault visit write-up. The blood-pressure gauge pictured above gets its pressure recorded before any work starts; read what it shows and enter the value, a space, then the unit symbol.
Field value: 170 mmHg
